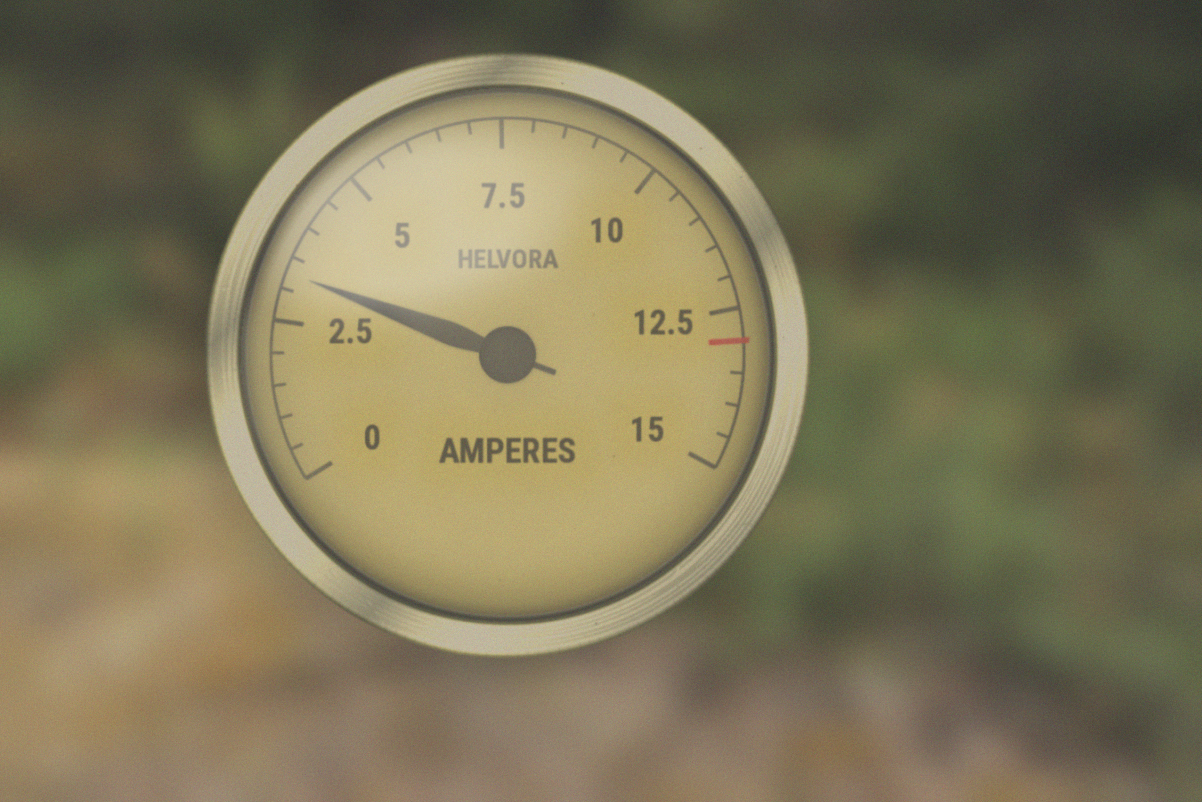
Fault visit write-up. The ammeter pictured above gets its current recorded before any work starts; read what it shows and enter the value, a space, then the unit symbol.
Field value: 3.25 A
